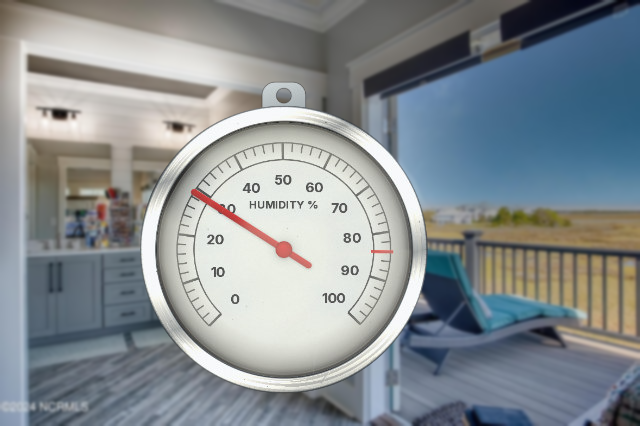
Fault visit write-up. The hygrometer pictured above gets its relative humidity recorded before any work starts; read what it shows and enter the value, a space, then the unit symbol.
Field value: 29 %
